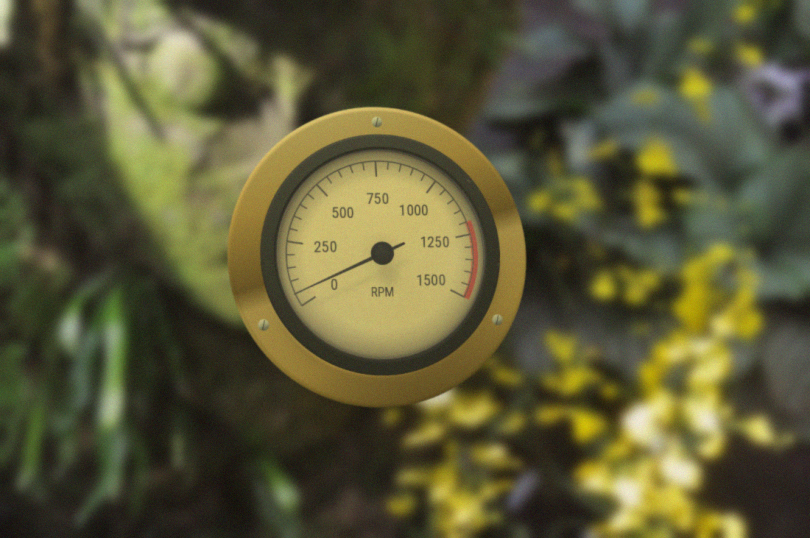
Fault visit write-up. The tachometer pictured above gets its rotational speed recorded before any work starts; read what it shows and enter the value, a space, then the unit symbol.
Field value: 50 rpm
